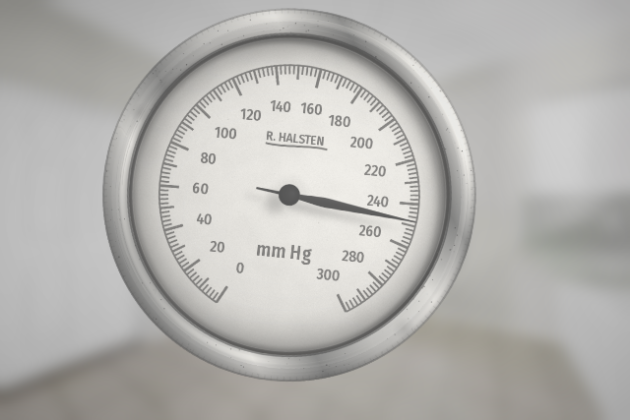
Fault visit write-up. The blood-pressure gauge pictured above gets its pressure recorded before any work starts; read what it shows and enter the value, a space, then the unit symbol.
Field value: 248 mmHg
